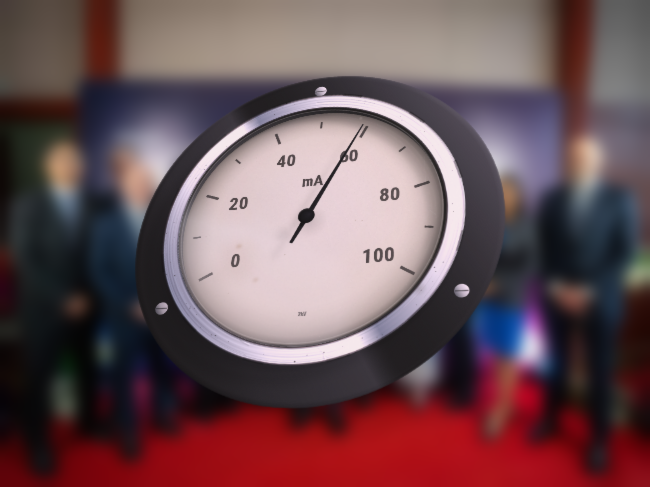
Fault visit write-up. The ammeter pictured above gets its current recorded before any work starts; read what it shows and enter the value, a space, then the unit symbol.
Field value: 60 mA
